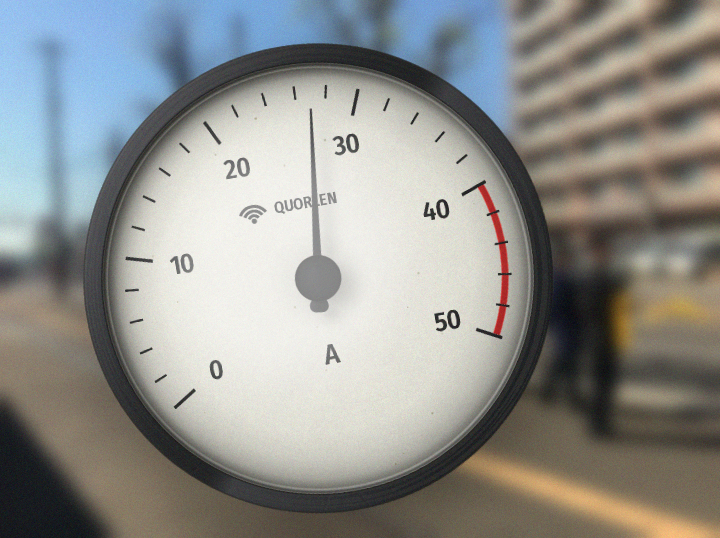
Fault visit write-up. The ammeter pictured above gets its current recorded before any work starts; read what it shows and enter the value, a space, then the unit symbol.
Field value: 27 A
